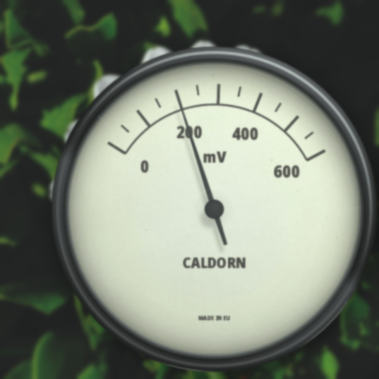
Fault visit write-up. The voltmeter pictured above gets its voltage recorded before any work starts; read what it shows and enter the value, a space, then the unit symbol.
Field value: 200 mV
